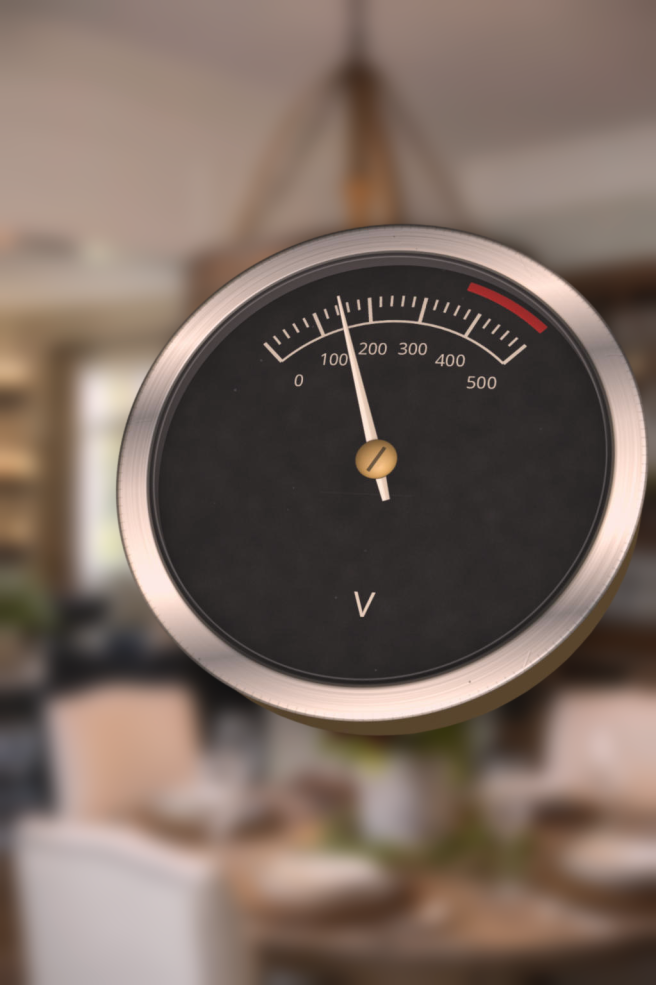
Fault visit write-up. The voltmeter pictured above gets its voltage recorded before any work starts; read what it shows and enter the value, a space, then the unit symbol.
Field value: 150 V
